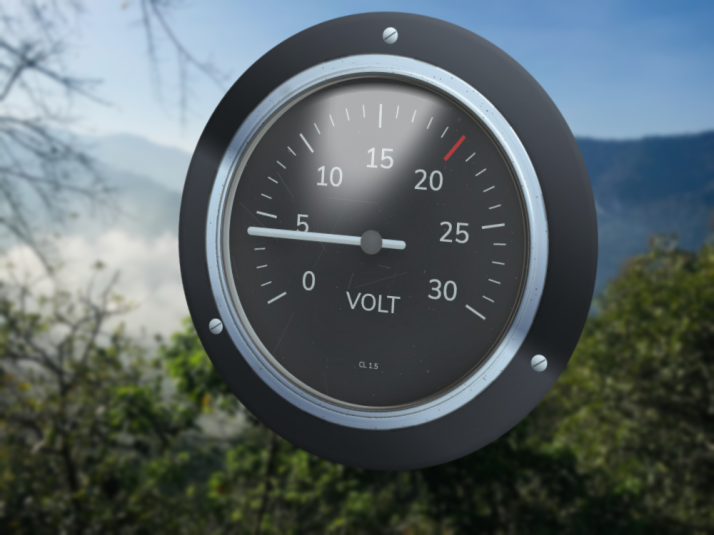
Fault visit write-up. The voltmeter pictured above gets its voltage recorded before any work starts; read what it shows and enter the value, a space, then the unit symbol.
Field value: 4 V
